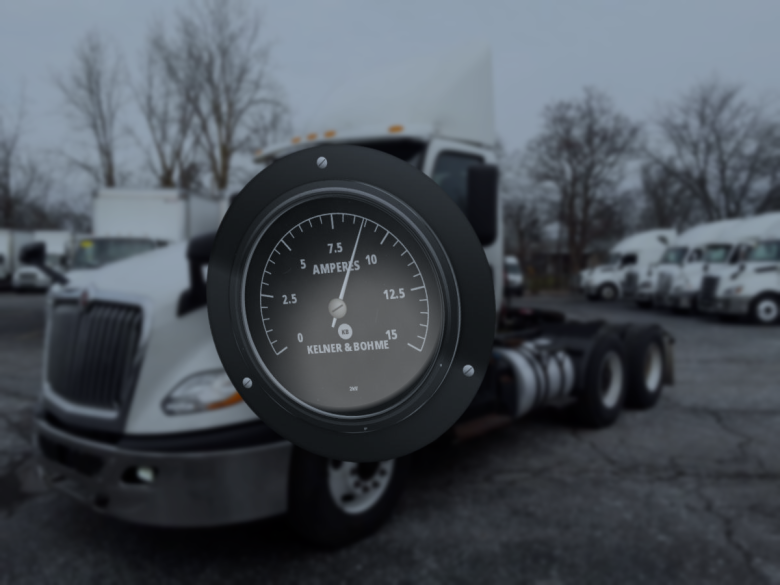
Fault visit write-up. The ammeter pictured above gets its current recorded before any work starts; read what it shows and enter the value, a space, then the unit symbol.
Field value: 9 A
